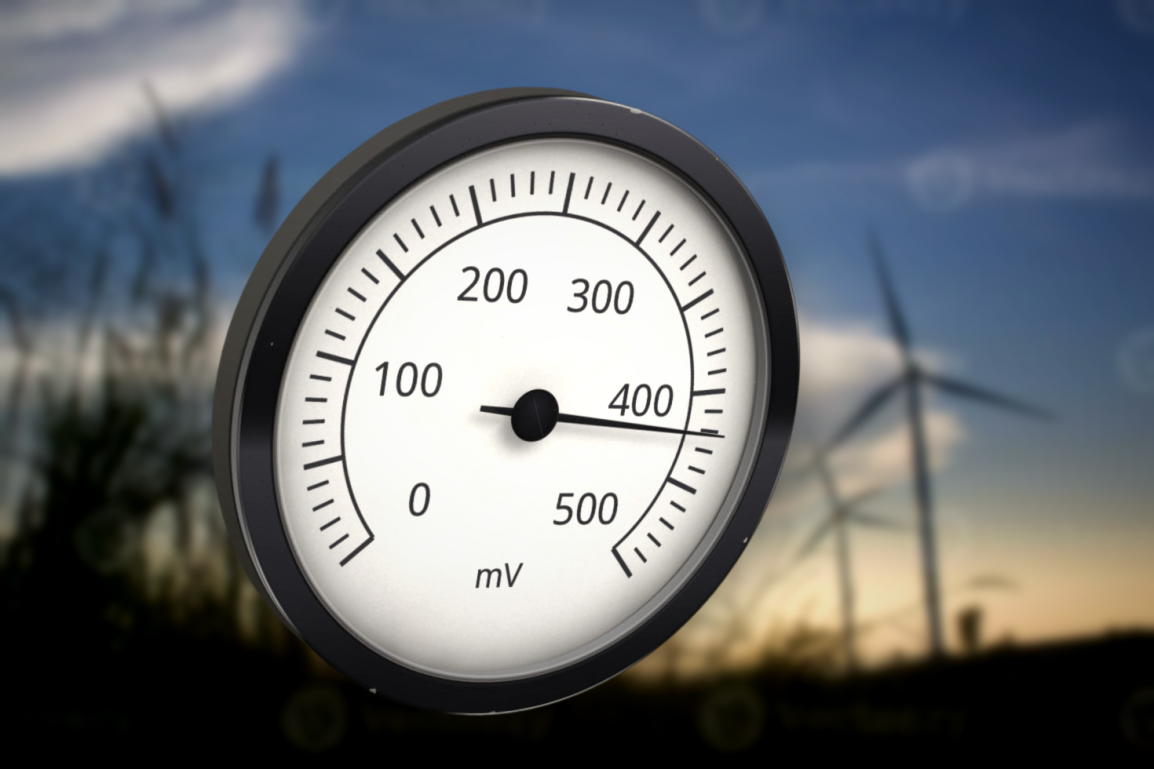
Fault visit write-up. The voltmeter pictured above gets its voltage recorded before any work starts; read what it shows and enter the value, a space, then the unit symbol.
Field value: 420 mV
